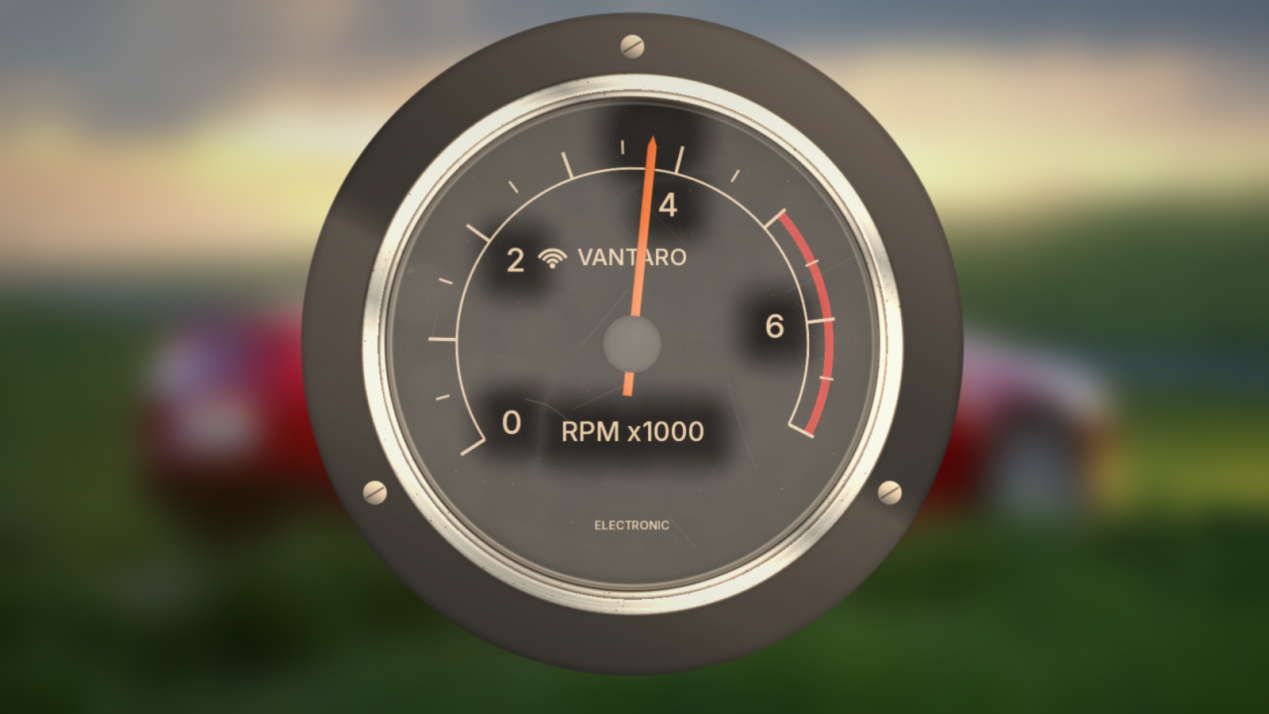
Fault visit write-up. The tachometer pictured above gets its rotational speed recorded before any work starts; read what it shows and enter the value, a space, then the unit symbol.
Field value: 3750 rpm
